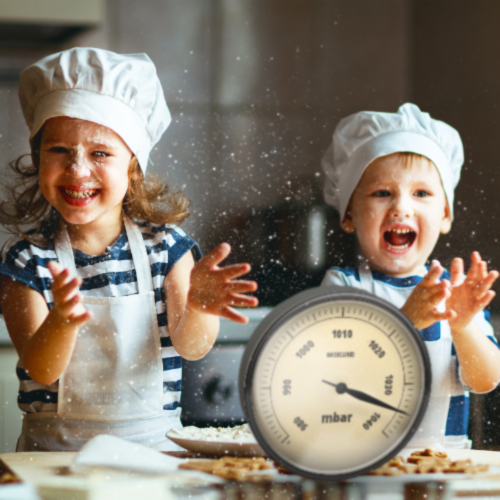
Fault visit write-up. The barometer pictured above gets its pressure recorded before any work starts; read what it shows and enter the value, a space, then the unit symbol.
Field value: 1035 mbar
